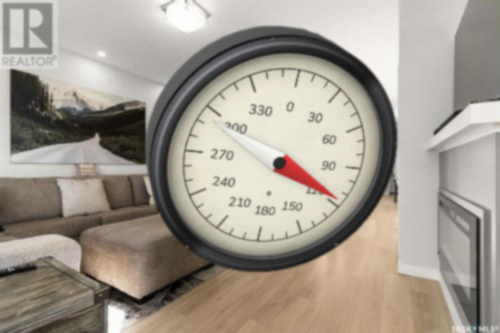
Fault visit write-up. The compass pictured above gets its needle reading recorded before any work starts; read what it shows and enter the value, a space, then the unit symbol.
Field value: 115 °
